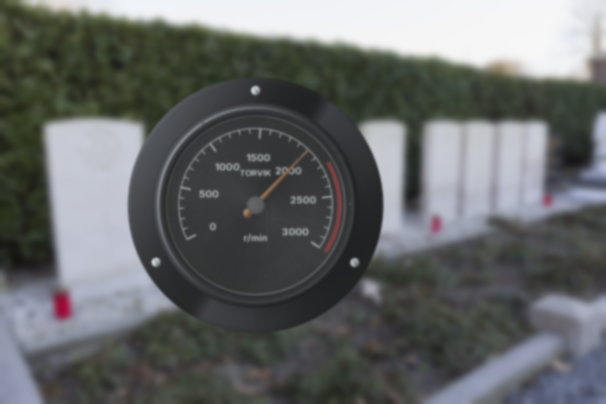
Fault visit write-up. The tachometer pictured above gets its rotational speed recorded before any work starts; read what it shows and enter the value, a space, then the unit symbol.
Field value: 2000 rpm
